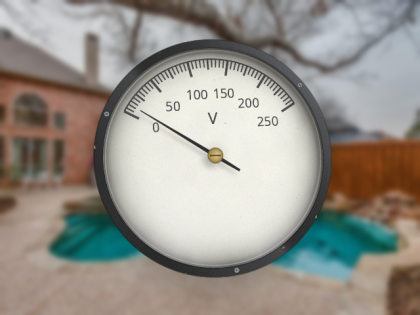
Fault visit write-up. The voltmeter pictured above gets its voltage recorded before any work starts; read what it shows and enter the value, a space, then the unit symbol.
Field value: 10 V
